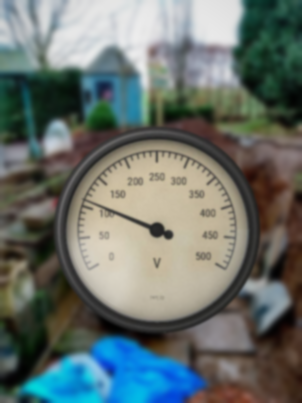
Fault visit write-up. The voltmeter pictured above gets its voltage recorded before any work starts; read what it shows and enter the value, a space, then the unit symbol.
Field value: 110 V
